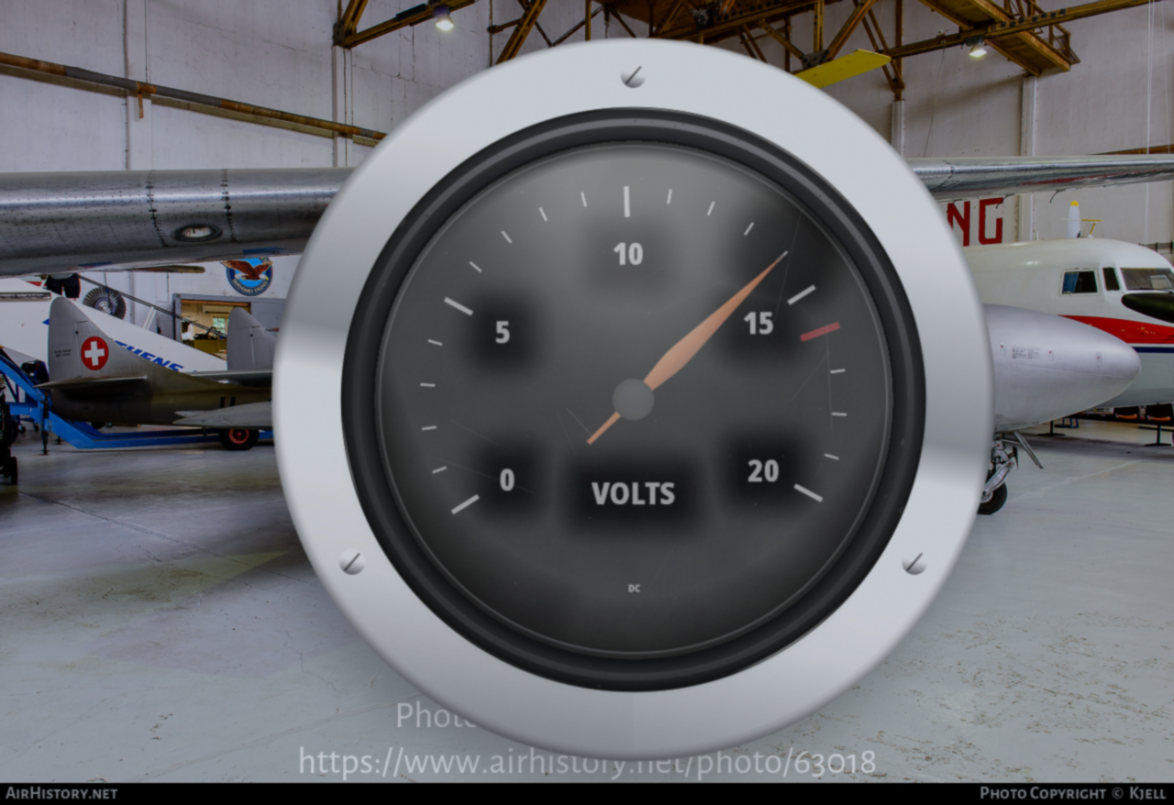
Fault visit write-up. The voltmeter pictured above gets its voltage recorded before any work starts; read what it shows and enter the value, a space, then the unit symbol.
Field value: 14 V
